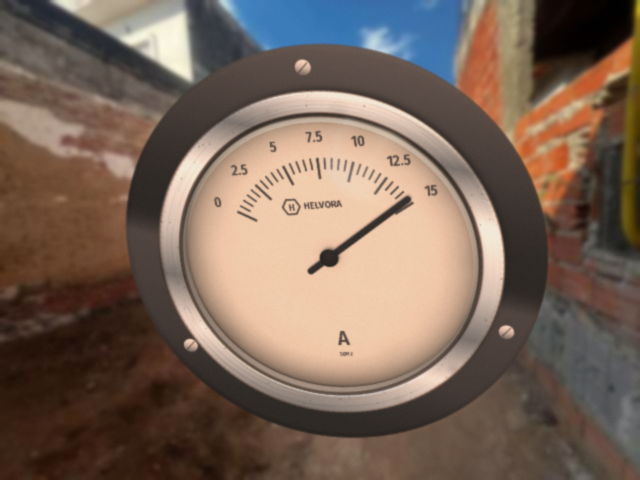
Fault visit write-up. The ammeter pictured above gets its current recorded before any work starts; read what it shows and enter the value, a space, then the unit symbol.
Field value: 14.5 A
